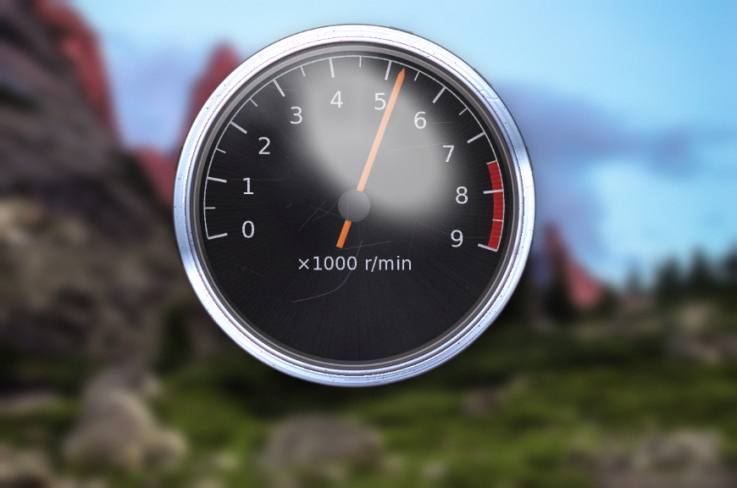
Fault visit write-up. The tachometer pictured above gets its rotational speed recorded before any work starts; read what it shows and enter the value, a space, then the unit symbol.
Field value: 5250 rpm
